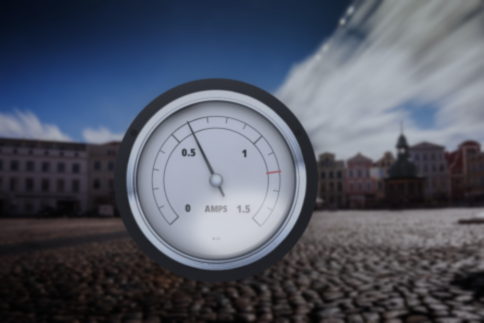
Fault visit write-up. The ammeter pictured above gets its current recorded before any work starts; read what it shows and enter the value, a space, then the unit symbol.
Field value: 0.6 A
